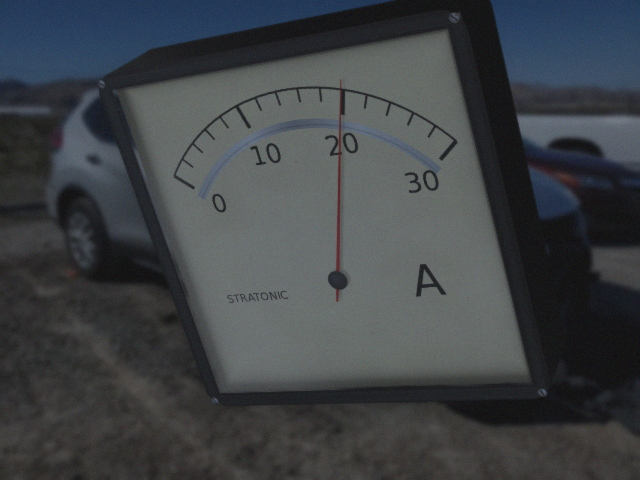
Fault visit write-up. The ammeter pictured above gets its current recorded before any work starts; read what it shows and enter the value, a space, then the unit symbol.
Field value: 20 A
